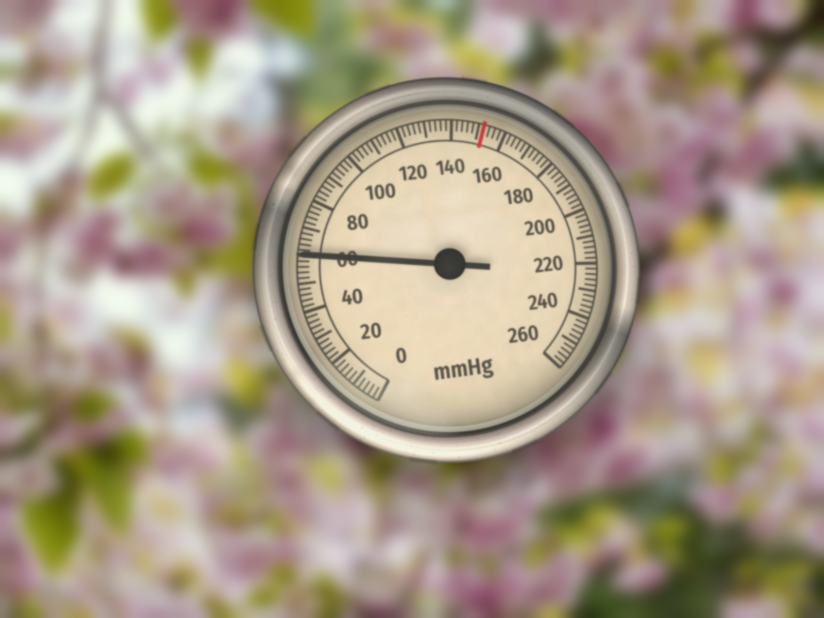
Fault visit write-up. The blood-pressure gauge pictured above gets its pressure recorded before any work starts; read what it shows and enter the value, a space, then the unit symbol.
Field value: 60 mmHg
